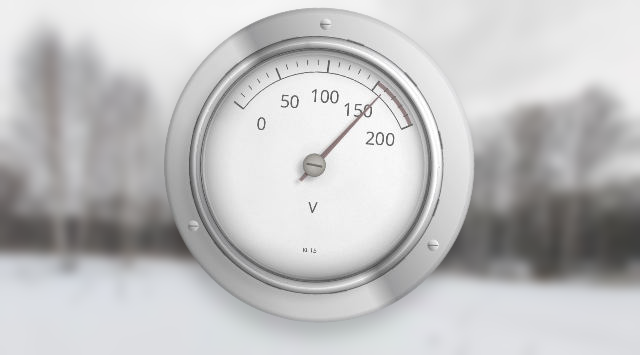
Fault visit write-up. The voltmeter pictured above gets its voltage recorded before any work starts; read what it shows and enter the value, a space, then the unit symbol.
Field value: 160 V
